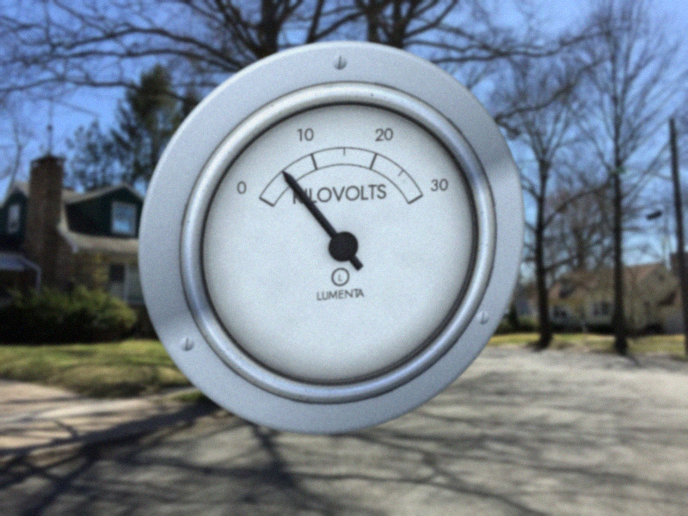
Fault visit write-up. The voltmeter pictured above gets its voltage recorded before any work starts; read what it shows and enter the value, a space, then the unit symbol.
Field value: 5 kV
